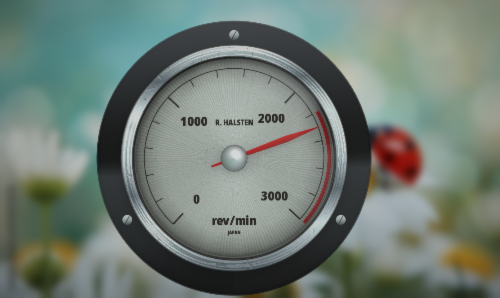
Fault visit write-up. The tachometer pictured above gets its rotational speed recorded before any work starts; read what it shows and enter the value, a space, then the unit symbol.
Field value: 2300 rpm
